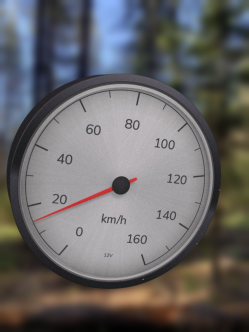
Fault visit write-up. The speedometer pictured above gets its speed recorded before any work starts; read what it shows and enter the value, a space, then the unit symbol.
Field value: 15 km/h
